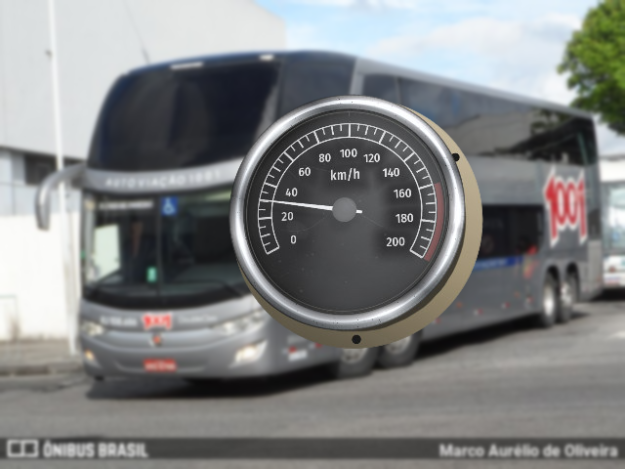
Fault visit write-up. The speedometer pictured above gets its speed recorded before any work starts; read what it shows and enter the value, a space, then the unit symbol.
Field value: 30 km/h
